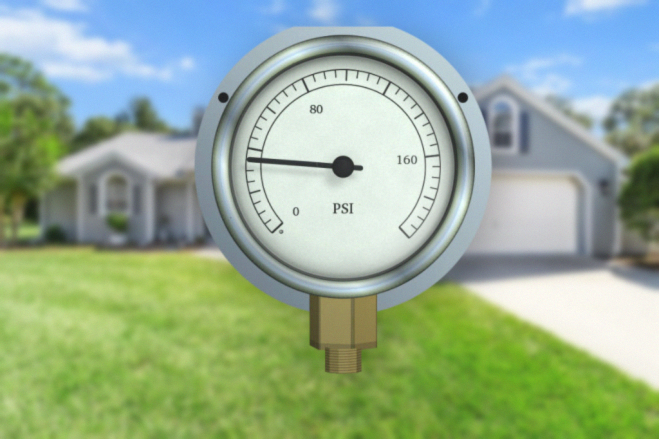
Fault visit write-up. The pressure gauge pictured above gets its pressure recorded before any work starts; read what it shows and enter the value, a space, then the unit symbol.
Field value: 35 psi
